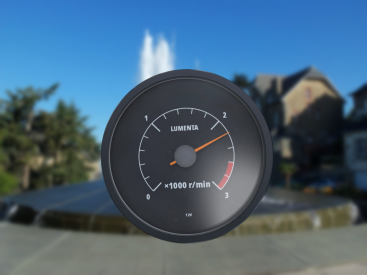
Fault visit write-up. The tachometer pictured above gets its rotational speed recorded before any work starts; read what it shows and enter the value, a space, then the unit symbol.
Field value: 2200 rpm
